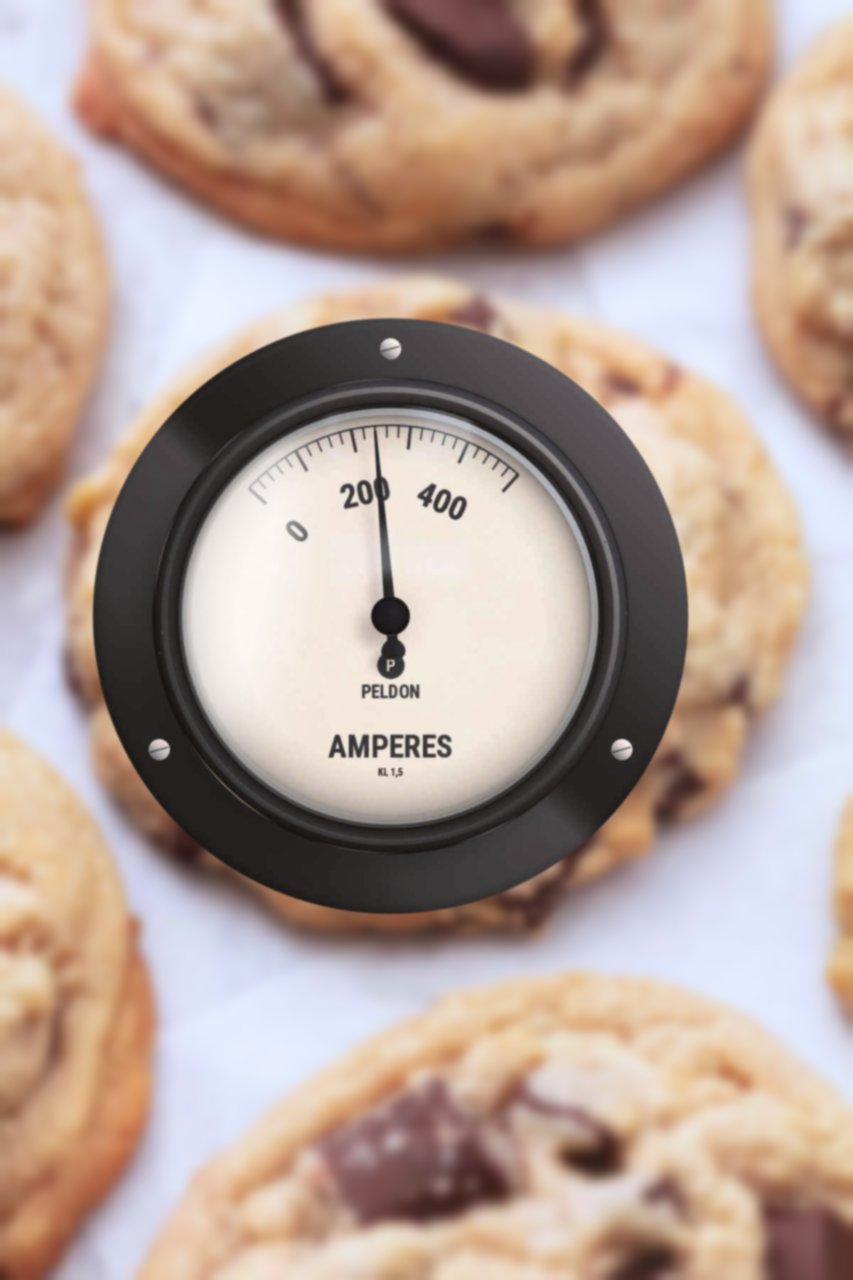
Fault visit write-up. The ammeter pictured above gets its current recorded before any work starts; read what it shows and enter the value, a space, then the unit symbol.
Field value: 240 A
